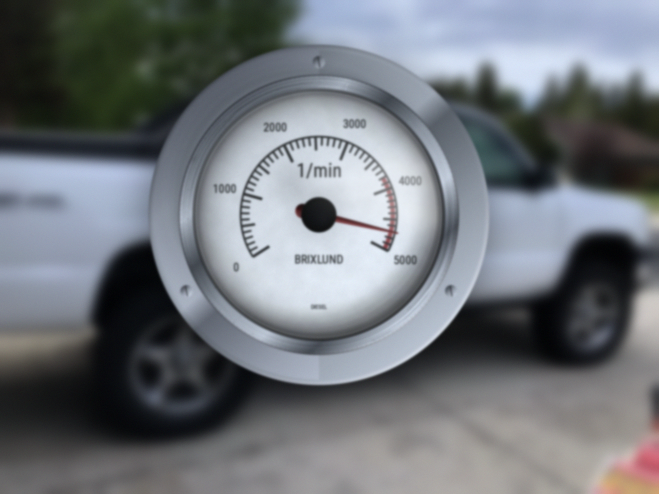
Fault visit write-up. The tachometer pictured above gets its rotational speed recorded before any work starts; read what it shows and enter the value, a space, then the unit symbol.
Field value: 4700 rpm
